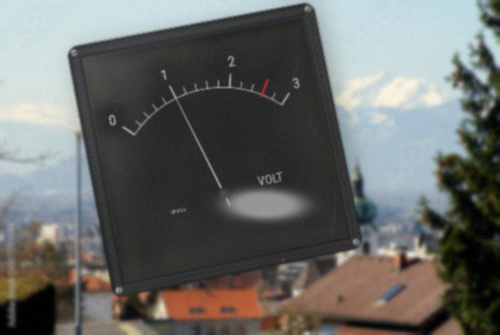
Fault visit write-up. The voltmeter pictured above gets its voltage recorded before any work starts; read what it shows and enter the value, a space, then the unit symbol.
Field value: 1 V
